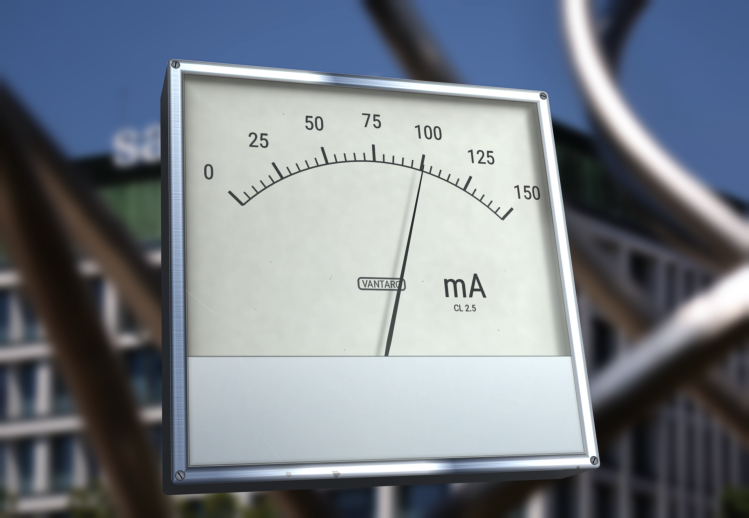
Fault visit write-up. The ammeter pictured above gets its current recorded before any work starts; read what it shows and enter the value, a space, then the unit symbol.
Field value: 100 mA
